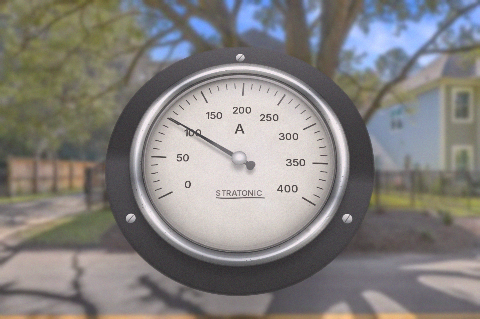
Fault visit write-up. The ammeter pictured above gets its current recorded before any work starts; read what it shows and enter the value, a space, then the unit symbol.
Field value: 100 A
